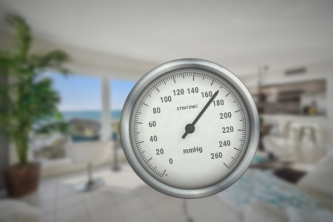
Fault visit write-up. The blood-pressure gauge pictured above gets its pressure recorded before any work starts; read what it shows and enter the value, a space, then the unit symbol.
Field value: 170 mmHg
